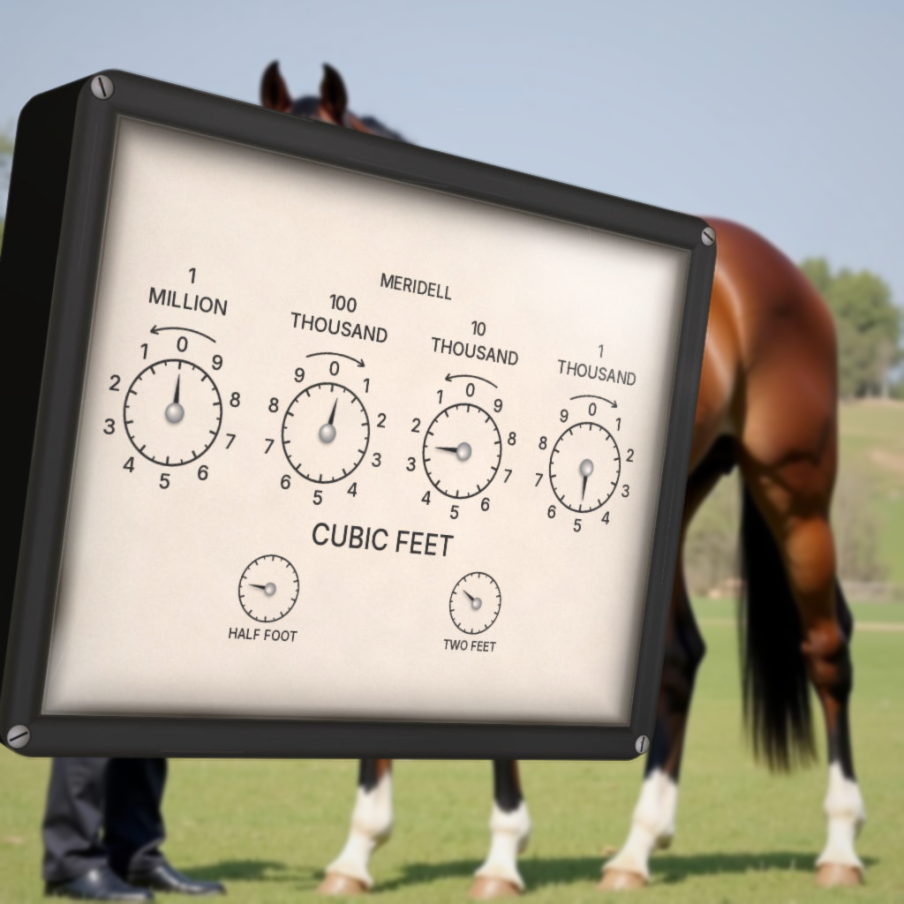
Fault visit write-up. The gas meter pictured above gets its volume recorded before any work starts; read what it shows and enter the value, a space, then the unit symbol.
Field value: 2500 ft³
